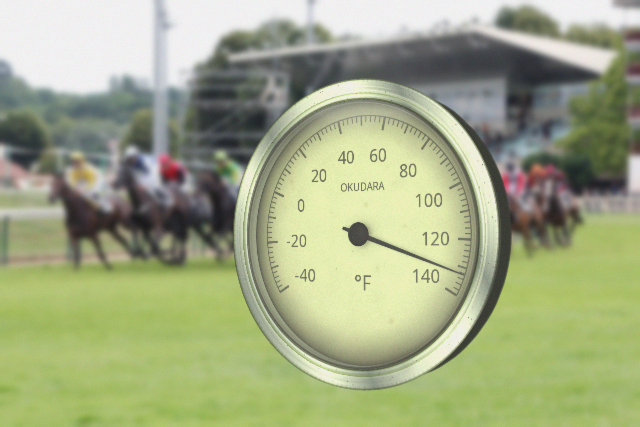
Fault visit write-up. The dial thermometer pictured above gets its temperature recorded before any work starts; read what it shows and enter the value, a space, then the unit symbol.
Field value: 132 °F
